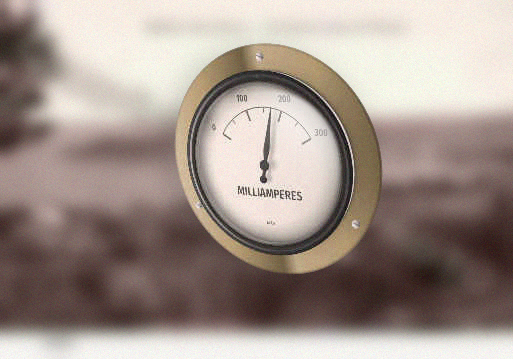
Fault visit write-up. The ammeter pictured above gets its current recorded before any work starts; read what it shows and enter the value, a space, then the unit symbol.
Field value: 175 mA
